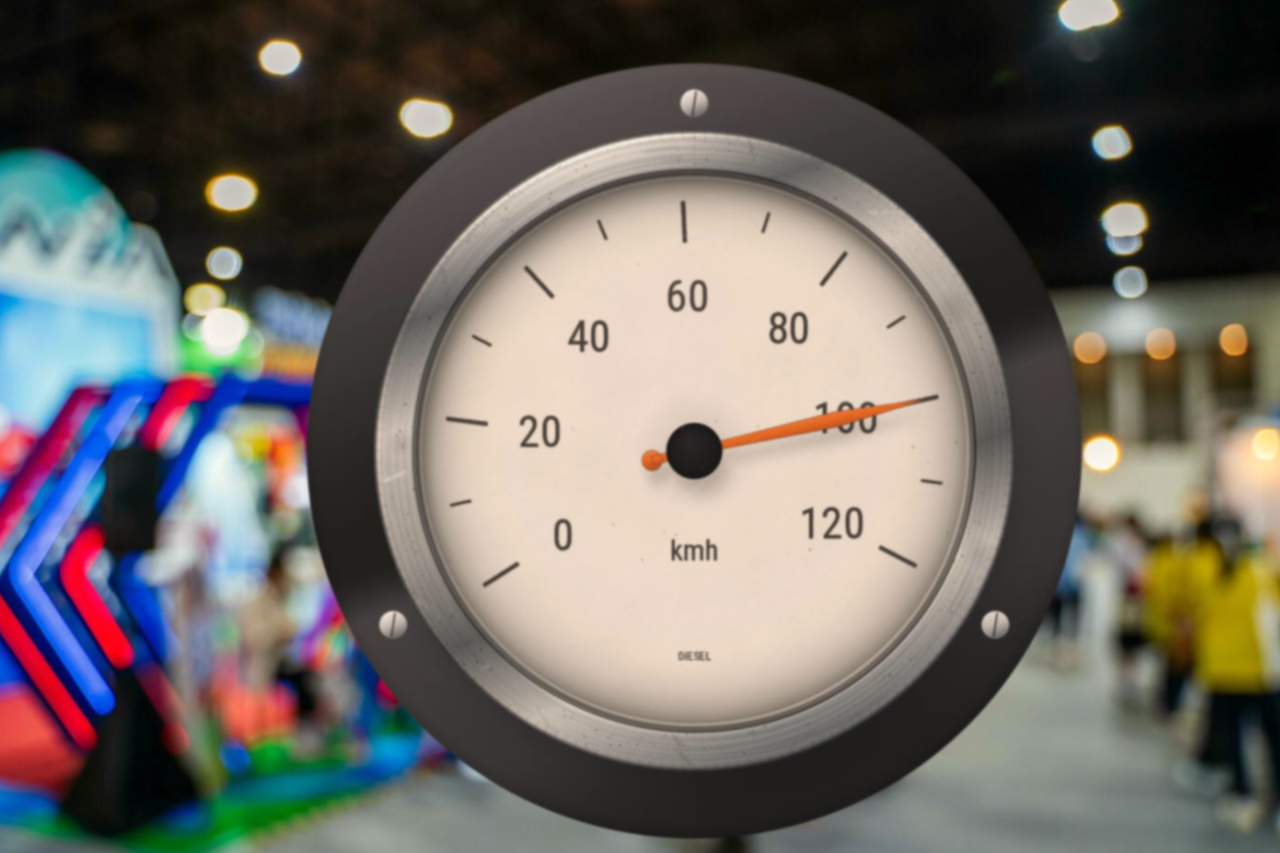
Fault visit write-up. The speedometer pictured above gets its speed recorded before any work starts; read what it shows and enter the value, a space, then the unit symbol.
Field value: 100 km/h
